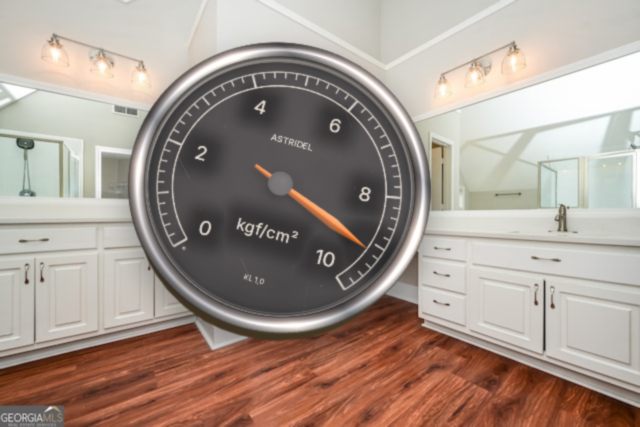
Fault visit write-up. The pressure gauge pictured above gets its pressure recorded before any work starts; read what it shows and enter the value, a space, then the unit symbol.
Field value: 9.2 kg/cm²
